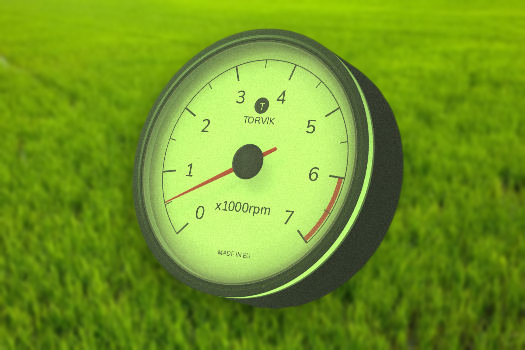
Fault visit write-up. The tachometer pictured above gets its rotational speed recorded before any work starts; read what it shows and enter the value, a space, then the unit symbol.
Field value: 500 rpm
